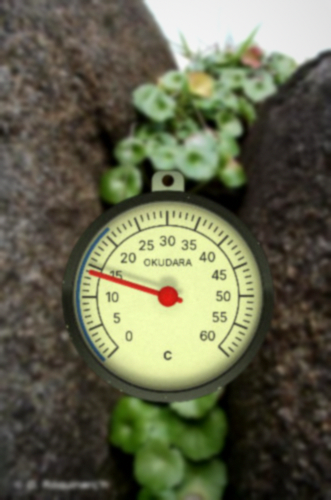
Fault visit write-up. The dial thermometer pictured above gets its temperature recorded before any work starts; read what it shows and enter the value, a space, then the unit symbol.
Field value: 14 °C
